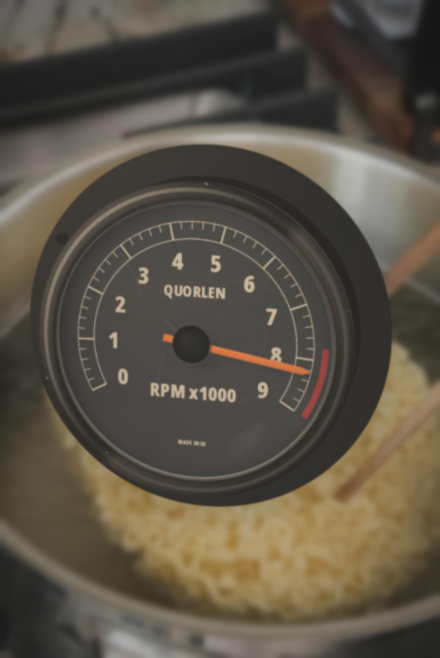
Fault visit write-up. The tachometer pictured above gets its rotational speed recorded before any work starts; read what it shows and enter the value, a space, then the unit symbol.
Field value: 8200 rpm
